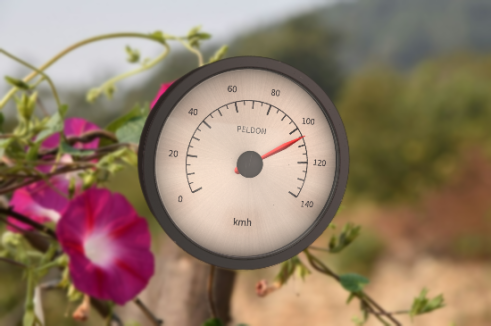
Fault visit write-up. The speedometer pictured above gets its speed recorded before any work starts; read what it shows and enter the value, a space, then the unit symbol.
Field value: 105 km/h
